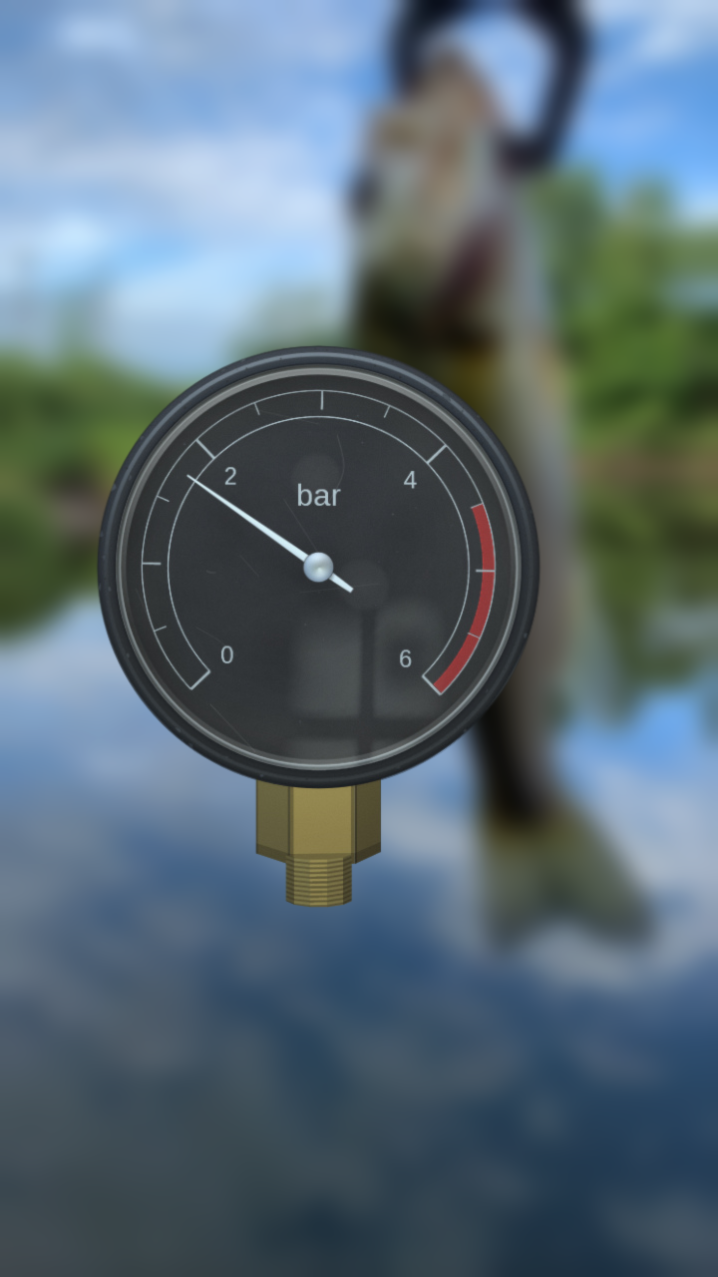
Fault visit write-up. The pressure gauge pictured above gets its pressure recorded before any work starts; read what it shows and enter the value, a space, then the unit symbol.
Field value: 1.75 bar
